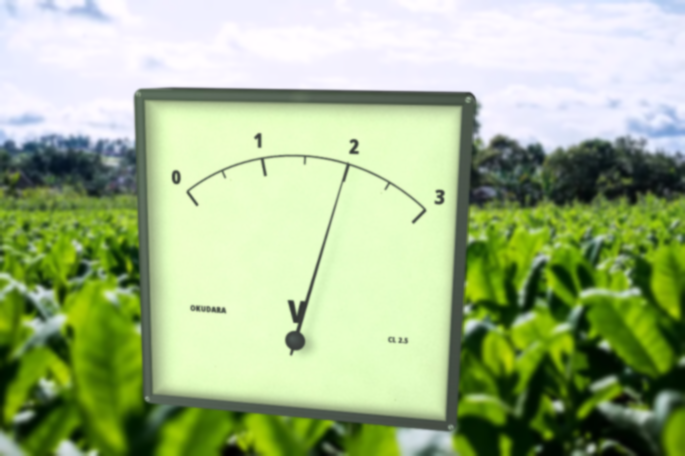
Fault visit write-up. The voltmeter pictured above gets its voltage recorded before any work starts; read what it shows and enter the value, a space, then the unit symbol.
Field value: 2 V
